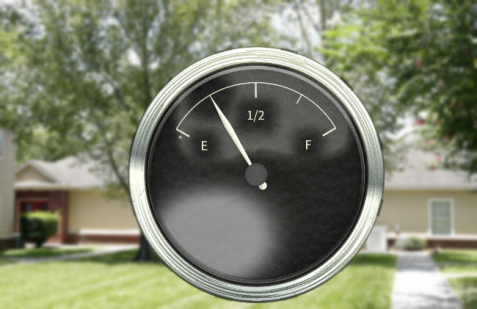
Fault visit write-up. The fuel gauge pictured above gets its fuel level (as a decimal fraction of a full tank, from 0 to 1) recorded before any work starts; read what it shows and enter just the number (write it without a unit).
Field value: 0.25
